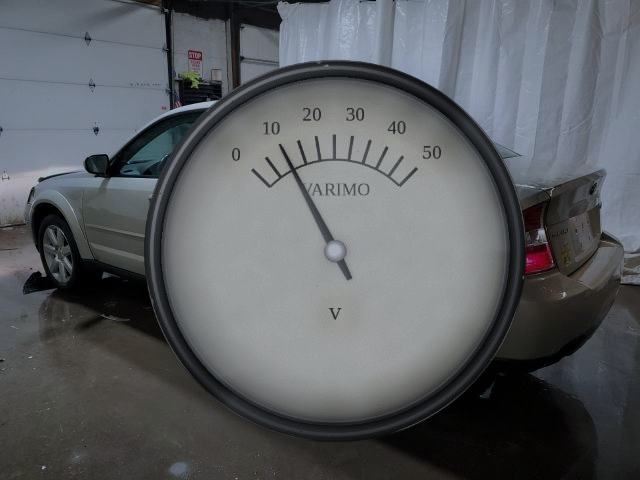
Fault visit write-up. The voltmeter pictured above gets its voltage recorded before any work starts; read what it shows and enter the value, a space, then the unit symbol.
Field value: 10 V
